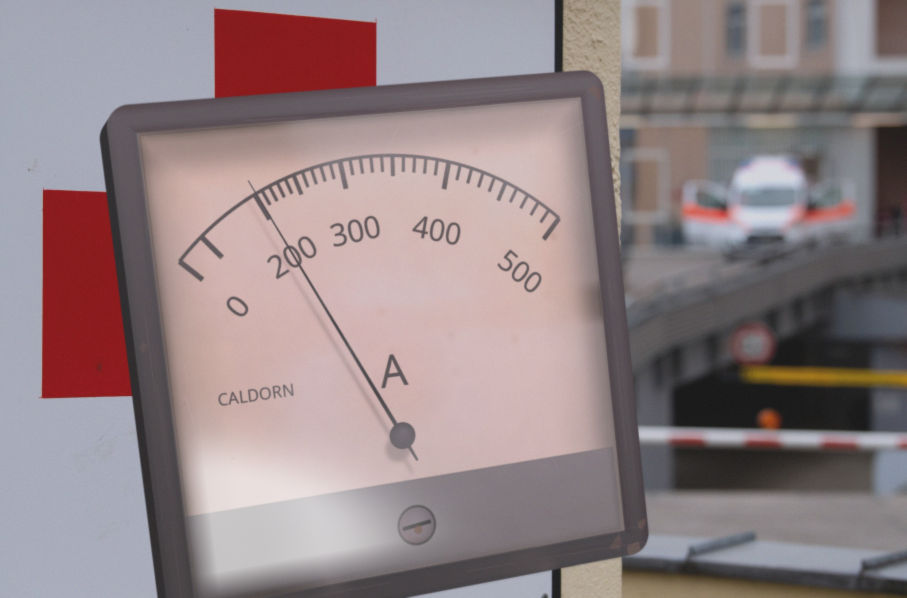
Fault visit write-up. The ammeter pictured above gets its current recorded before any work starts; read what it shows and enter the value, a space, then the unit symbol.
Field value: 200 A
